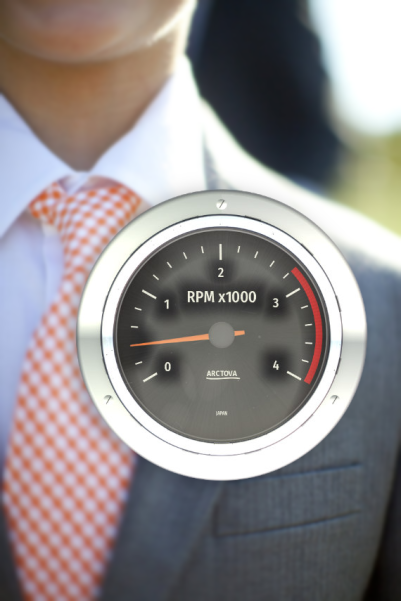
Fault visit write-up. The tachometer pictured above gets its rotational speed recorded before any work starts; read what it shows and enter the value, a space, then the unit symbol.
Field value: 400 rpm
